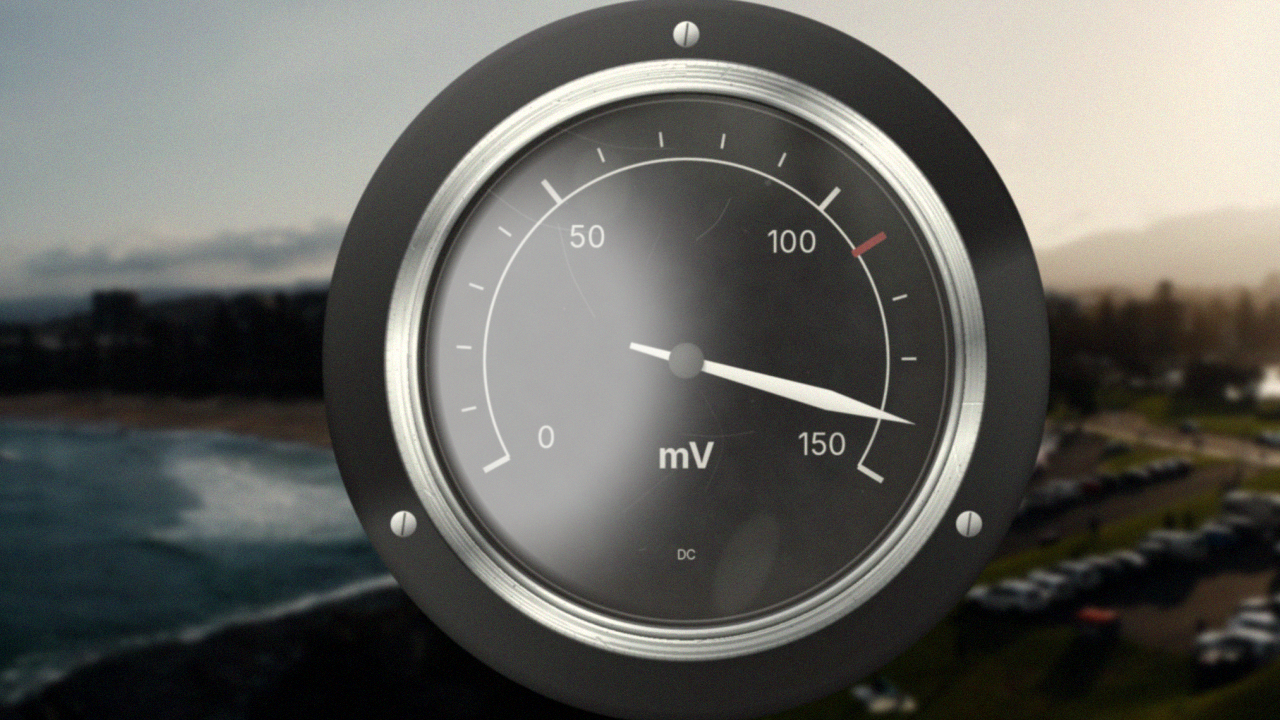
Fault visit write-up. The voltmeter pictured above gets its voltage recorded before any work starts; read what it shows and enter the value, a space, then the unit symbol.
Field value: 140 mV
